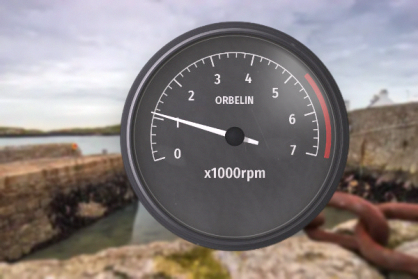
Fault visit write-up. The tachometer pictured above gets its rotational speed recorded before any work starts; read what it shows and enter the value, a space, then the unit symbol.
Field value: 1100 rpm
